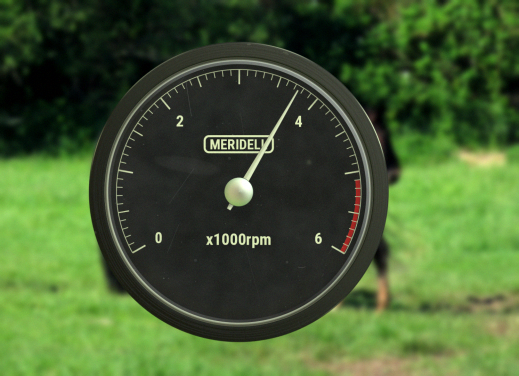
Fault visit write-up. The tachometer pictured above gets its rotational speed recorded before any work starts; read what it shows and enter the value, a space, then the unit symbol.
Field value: 3750 rpm
